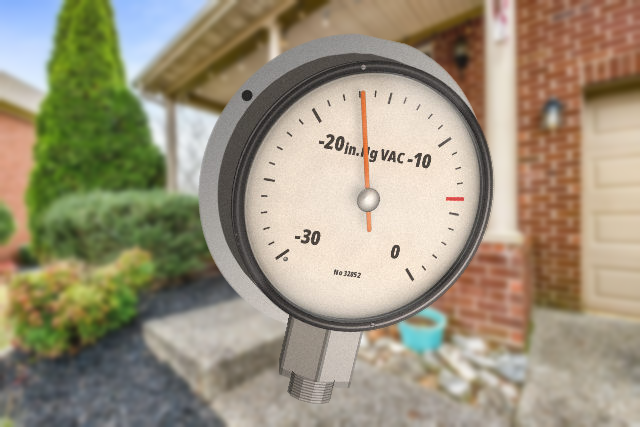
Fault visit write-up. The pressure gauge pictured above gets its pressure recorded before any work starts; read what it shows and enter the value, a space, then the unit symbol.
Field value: -17 inHg
